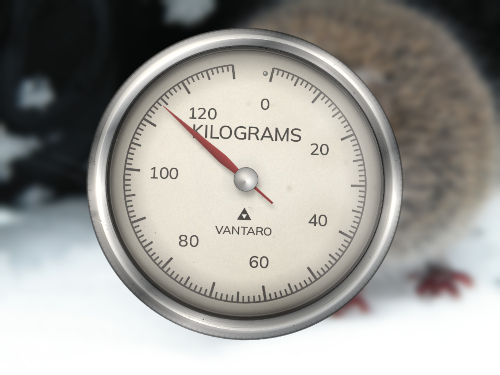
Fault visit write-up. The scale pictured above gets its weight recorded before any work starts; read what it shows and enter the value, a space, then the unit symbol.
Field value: 114 kg
